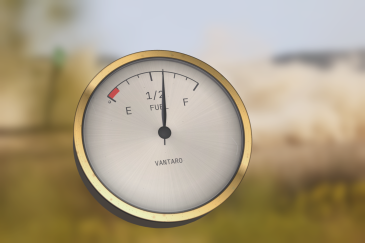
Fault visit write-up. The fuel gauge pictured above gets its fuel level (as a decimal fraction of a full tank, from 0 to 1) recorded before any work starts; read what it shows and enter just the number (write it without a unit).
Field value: 0.625
